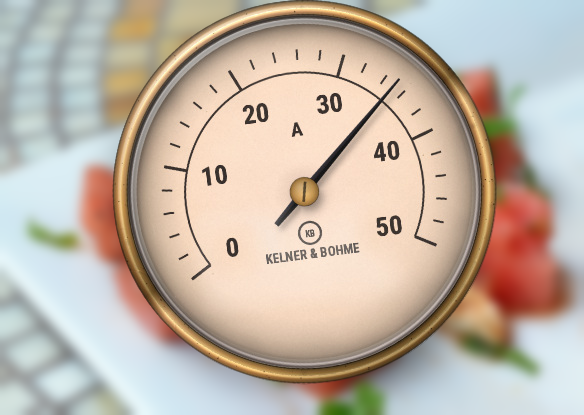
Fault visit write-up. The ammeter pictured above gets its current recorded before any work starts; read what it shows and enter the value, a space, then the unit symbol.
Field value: 35 A
